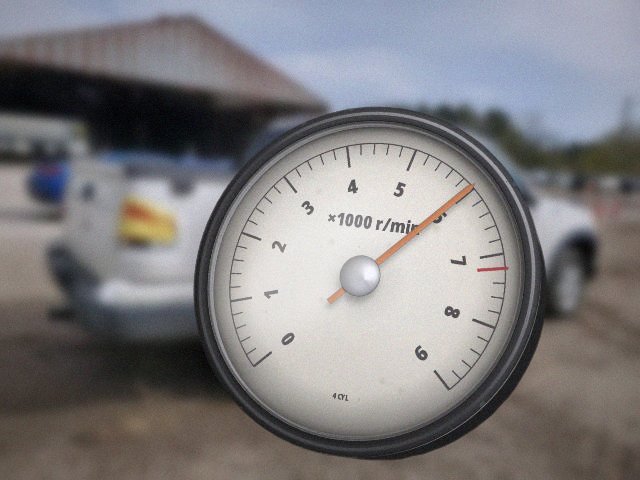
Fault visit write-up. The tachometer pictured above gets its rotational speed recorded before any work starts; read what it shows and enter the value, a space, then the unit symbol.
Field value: 6000 rpm
